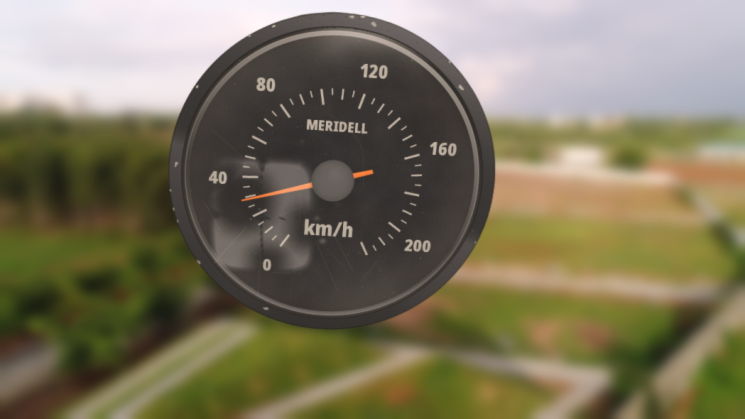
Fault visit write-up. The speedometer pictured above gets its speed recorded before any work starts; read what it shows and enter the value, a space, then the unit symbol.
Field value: 30 km/h
